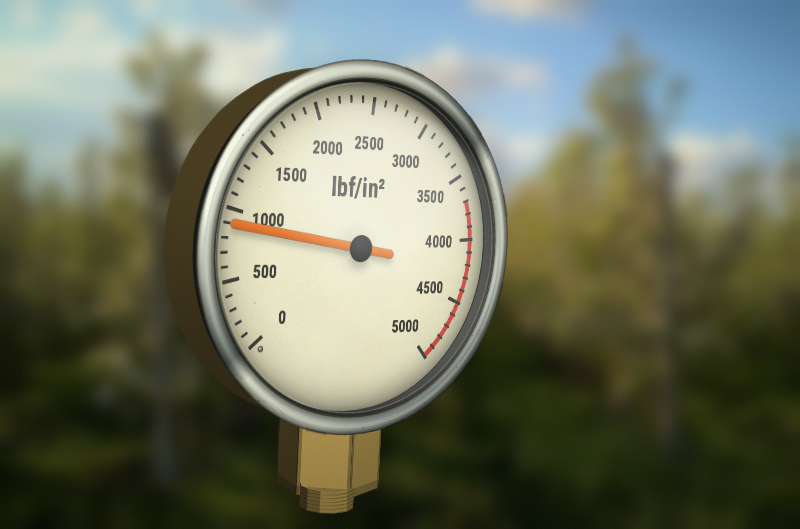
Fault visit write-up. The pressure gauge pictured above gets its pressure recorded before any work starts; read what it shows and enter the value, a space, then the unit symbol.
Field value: 900 psi
